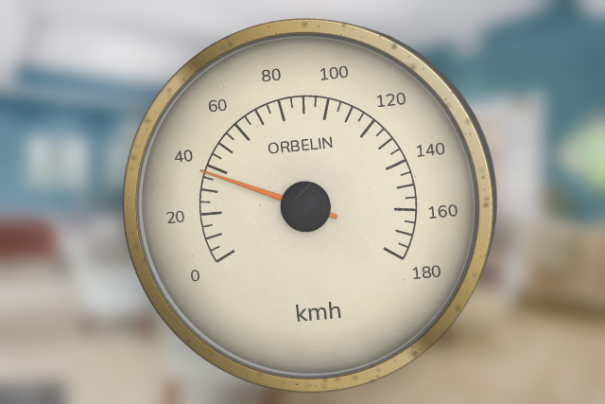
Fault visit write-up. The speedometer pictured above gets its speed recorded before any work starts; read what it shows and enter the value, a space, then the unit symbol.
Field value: 37.5 km/h
